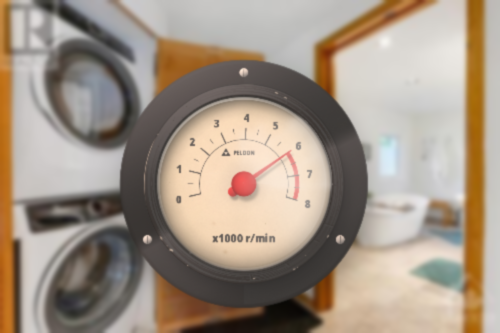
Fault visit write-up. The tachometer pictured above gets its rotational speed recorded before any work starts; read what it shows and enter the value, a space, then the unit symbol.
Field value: 6000 rpm
